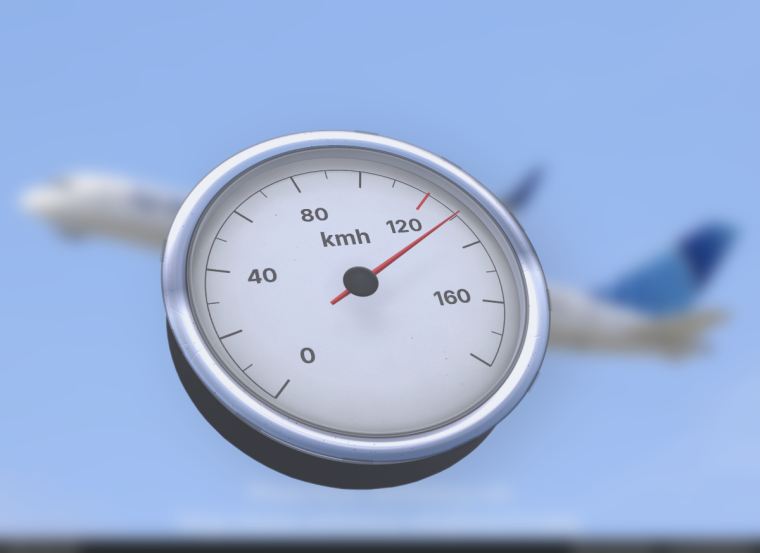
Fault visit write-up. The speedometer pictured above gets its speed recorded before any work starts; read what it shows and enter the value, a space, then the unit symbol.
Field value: 130 km/h
